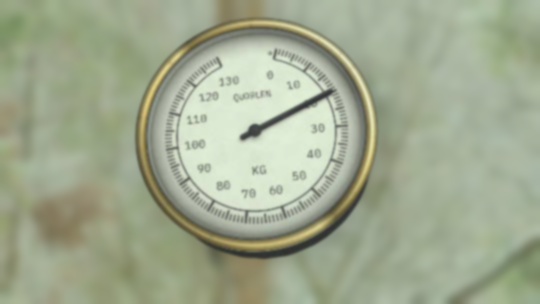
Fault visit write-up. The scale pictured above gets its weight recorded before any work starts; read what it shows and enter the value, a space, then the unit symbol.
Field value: 20 kg
